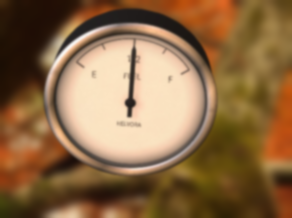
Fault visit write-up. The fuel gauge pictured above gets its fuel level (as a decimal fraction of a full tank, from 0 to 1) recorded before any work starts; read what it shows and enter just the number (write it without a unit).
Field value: 0.5
